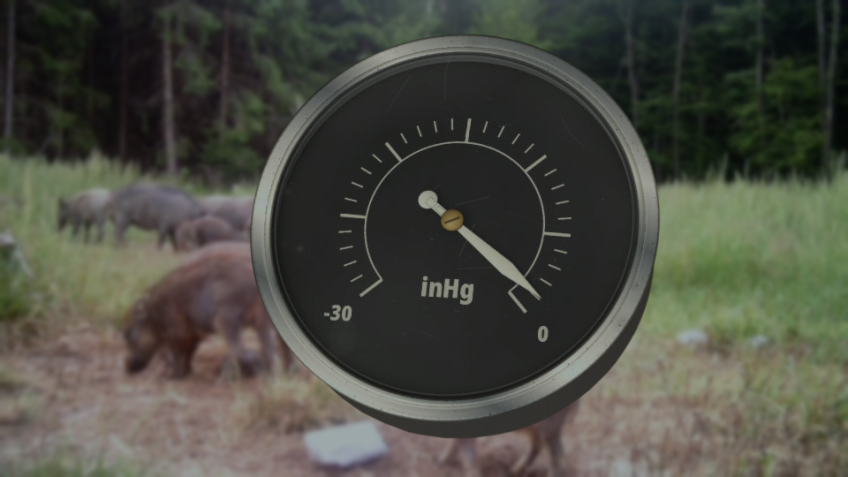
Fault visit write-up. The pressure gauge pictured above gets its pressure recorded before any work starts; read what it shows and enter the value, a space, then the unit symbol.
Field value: -1 inHg
